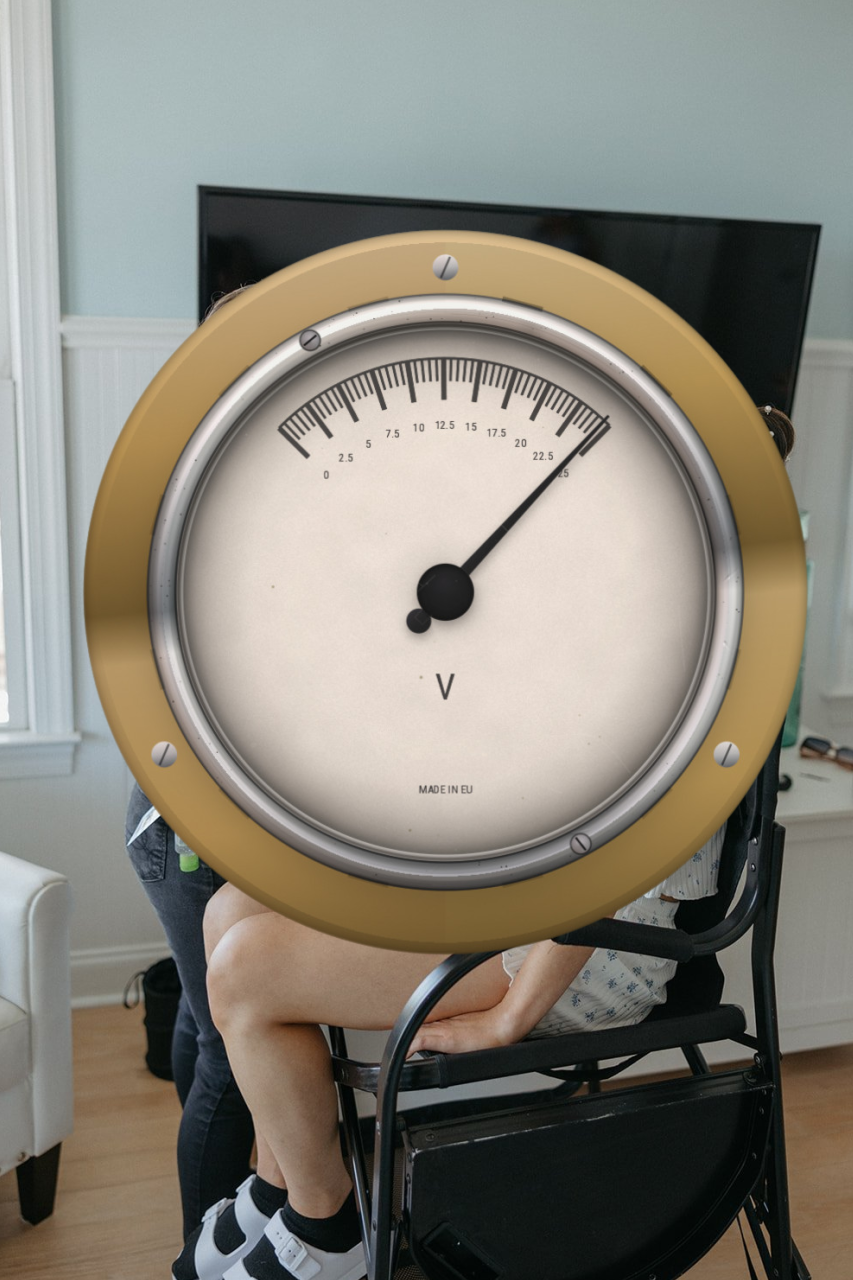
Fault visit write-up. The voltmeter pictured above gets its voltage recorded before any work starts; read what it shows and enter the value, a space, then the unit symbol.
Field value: 24.5 V
